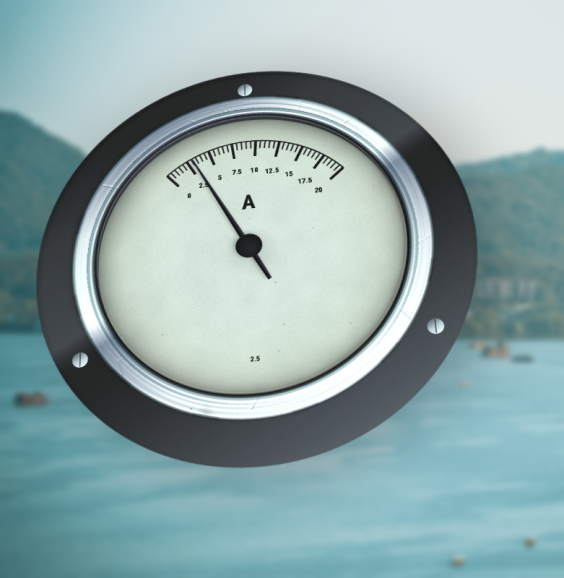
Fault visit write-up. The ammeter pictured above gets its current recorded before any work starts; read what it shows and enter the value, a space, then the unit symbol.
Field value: 3 A
